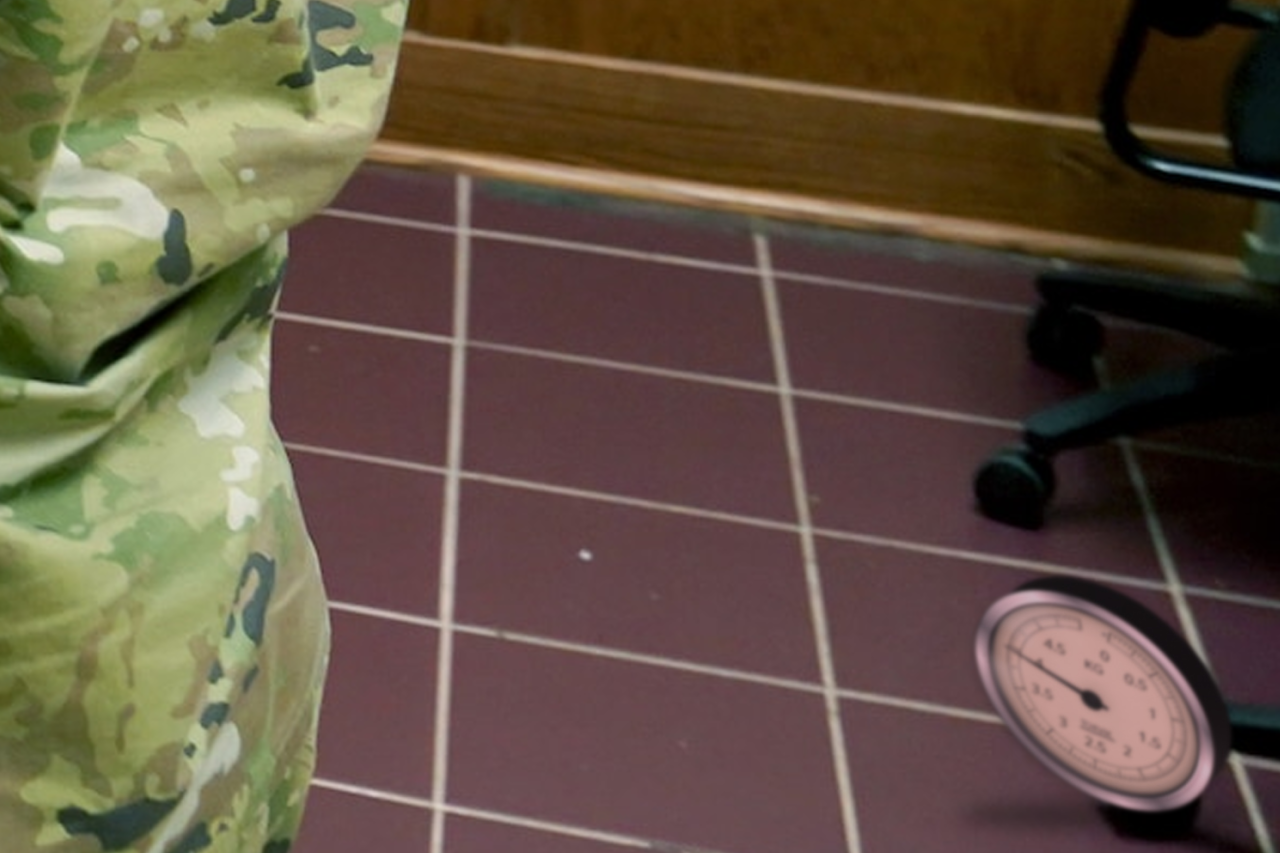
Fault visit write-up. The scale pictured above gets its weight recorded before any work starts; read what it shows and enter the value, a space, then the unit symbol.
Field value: 4 kg
